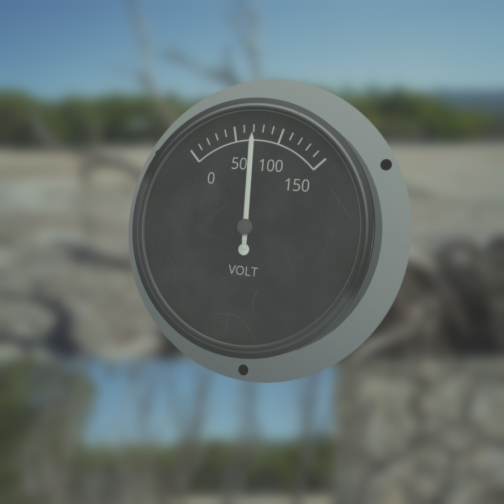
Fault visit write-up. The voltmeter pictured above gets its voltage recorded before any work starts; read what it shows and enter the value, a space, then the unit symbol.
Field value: 70 V
